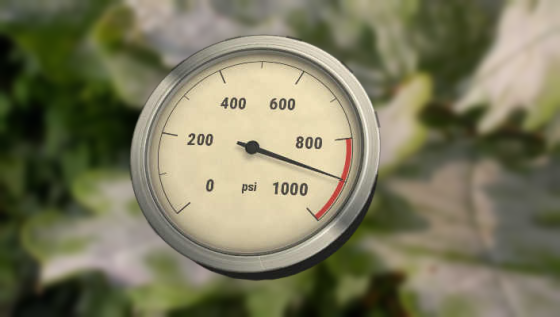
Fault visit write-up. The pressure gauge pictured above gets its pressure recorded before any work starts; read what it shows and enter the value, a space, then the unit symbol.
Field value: 900 psi
